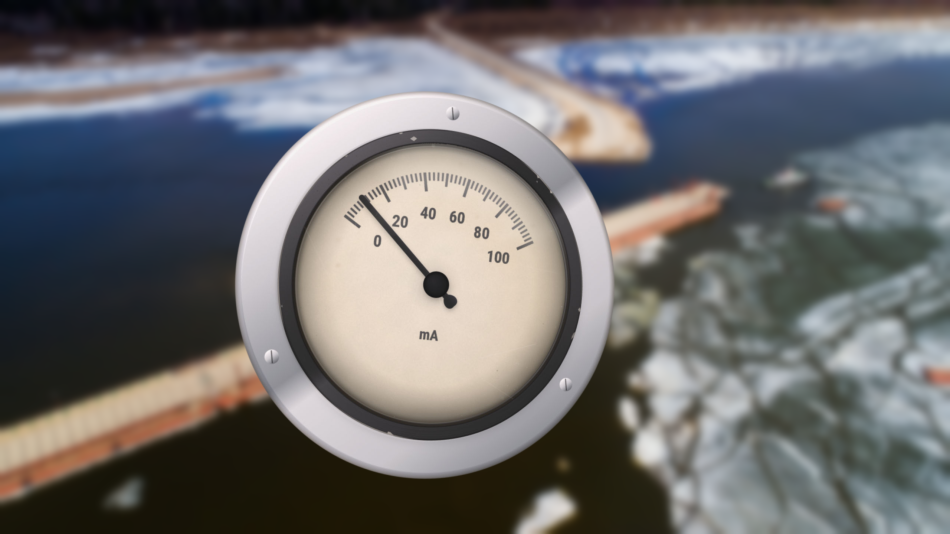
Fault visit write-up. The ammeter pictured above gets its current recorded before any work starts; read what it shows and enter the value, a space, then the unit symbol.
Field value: 10 mA
